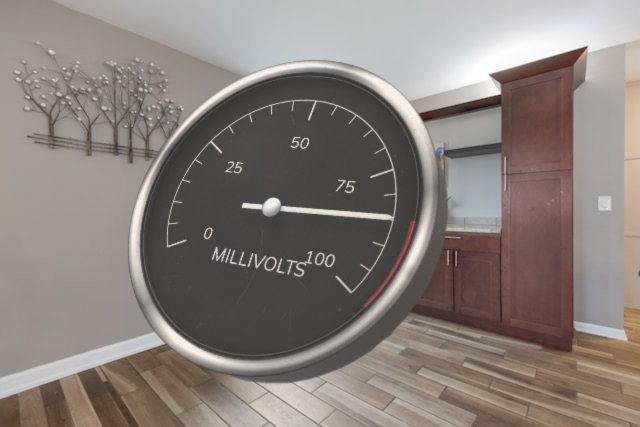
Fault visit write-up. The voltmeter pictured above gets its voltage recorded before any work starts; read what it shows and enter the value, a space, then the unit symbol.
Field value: 85 mV
